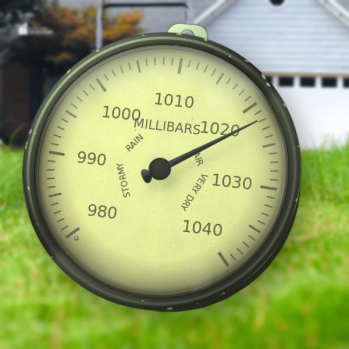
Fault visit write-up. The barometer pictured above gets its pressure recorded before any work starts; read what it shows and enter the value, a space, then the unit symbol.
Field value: 1022 mbar
